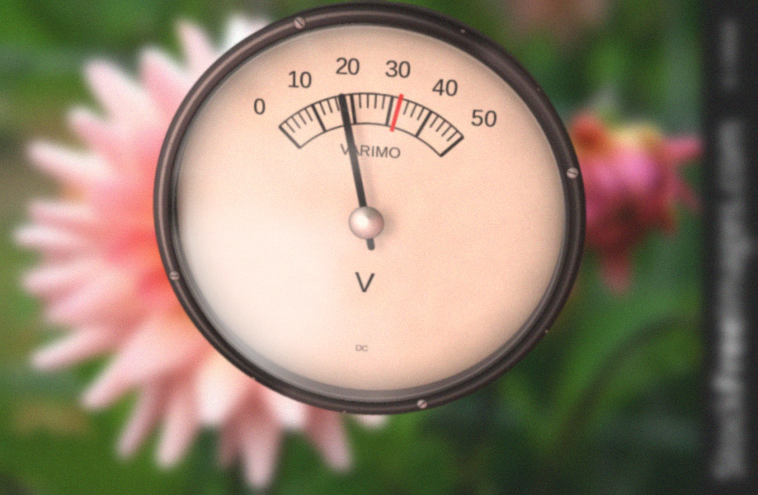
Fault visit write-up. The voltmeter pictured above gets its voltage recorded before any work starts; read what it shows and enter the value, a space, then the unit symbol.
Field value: 18 V
